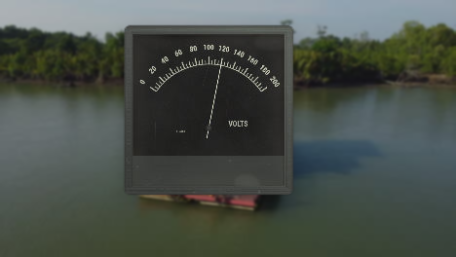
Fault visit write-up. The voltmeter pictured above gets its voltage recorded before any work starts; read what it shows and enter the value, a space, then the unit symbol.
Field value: 120 V
